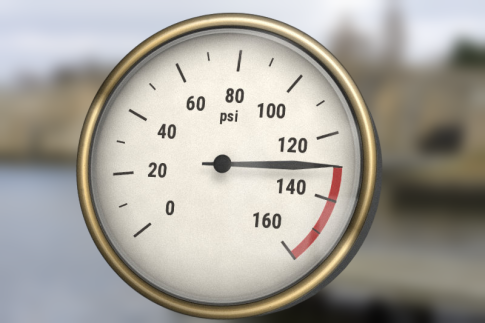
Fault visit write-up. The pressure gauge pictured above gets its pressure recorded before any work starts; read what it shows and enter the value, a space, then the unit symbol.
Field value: 130 psi
